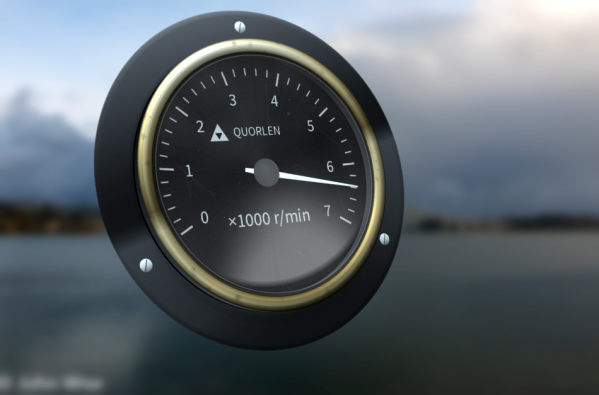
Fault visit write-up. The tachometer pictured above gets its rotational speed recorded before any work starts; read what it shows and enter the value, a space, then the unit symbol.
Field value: 6400 rpm
